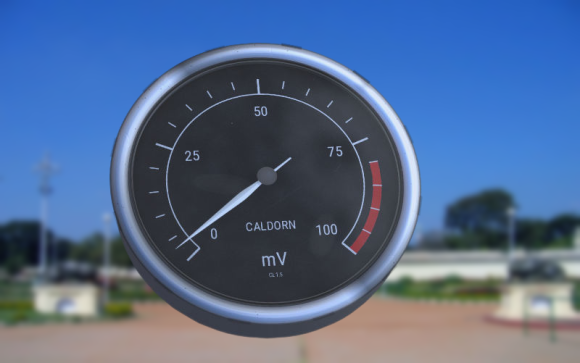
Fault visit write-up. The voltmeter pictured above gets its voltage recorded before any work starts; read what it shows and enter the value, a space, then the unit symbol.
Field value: 2.5 mV
